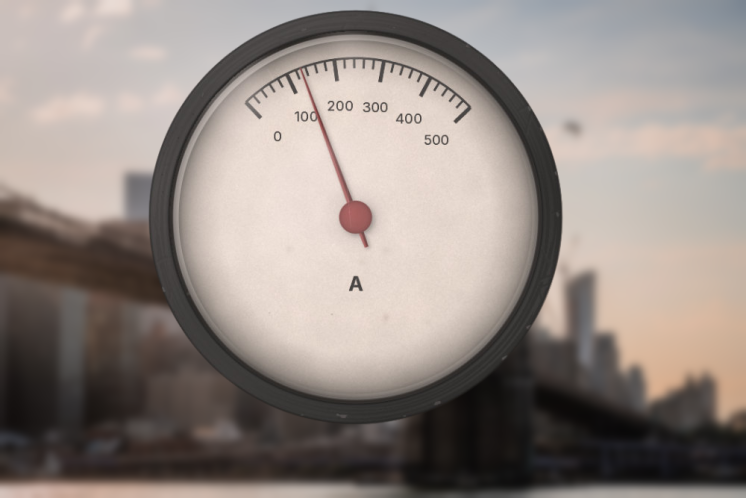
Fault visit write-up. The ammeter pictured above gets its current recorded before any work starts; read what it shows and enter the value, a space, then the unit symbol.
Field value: 130 A
